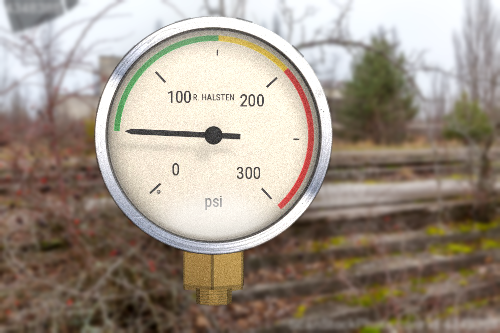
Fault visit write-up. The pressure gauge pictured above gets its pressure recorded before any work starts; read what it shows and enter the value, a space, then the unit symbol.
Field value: 50 psi
